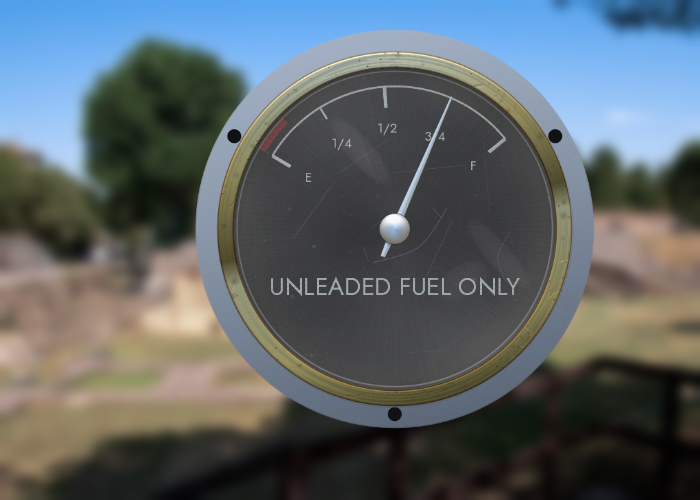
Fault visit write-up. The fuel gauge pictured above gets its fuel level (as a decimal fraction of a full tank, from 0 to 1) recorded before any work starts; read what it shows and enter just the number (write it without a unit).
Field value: 0.75
